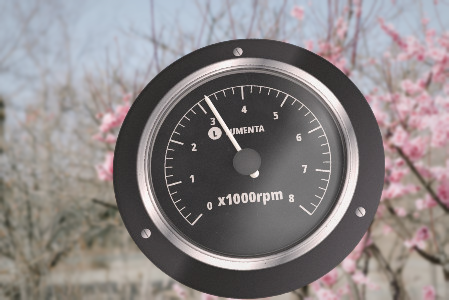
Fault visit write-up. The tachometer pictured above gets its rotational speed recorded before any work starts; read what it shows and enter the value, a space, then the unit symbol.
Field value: 3200 rpm
